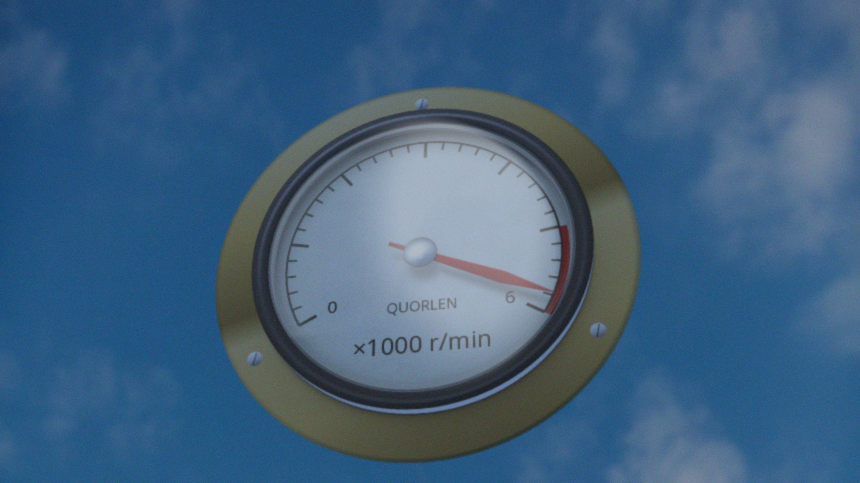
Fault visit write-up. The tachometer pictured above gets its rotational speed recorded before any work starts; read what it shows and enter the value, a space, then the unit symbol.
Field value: 5800 rpm
